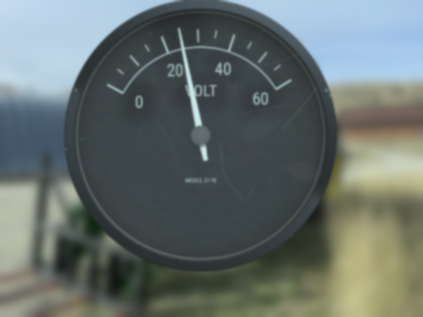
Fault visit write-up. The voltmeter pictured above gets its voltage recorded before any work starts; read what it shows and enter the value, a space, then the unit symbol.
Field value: 25 V
